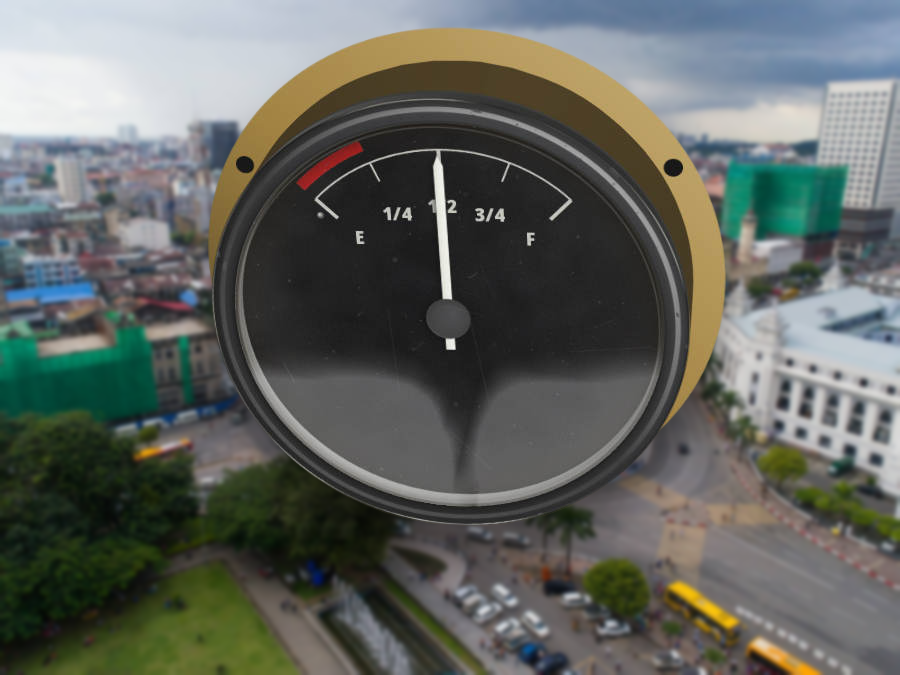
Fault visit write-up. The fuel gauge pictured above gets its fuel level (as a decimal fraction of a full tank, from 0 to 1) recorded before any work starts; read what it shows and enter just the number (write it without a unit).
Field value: 0.5
